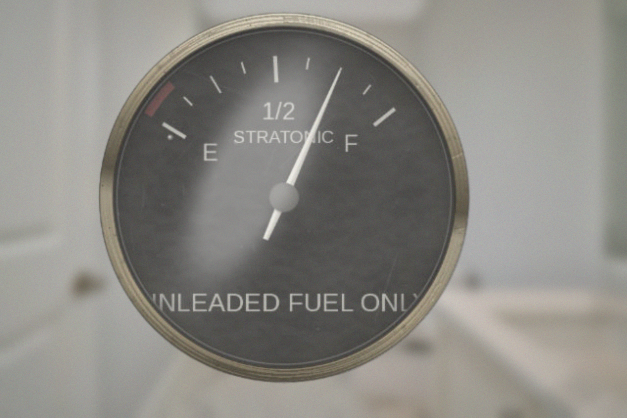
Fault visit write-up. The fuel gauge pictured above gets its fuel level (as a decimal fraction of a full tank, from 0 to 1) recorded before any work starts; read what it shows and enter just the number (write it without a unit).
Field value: 0.75
